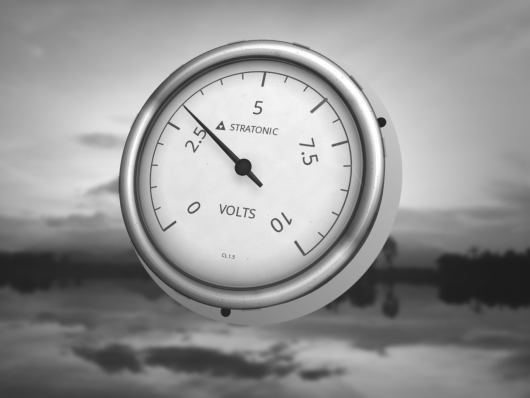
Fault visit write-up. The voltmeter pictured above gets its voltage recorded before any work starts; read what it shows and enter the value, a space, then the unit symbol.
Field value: 3 V
